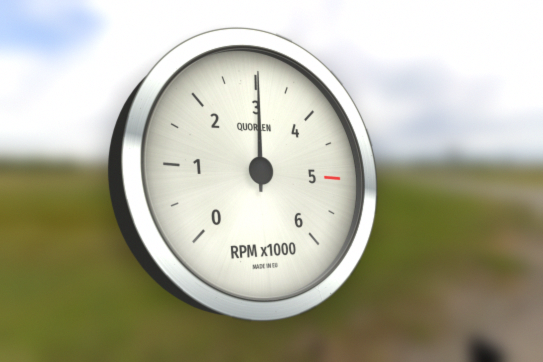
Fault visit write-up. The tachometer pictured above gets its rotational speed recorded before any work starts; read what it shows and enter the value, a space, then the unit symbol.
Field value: 3000 rpm
